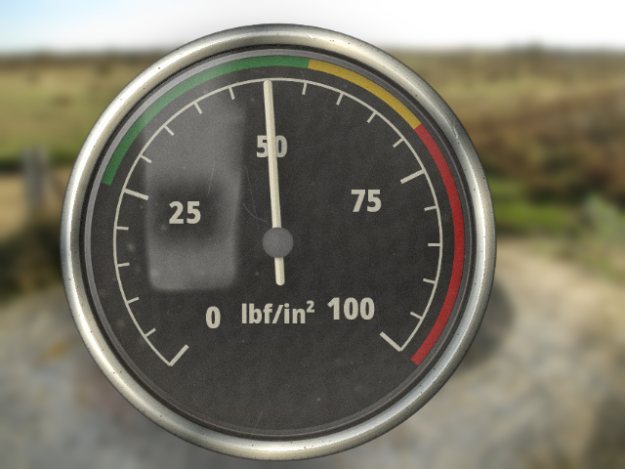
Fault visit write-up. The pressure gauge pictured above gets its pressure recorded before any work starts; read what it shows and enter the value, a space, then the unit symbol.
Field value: 50 psi
